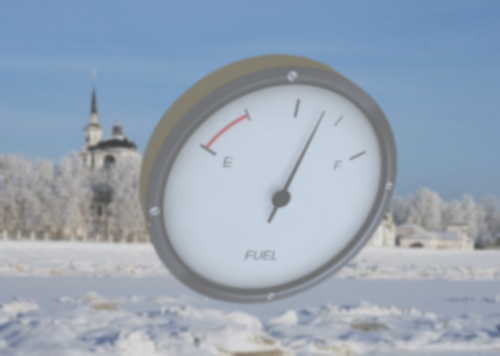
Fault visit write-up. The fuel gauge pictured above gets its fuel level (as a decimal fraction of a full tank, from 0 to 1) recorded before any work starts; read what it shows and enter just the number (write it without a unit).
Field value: 0.625
